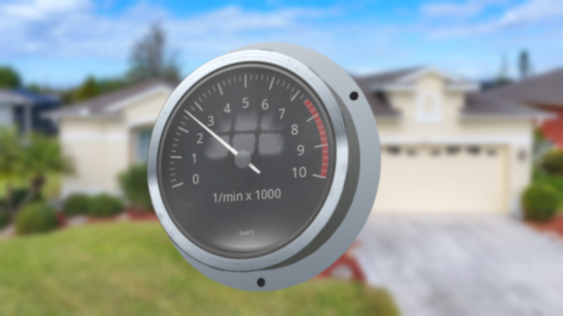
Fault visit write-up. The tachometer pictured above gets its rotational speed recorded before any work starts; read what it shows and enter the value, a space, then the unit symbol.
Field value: 2600 rpm
